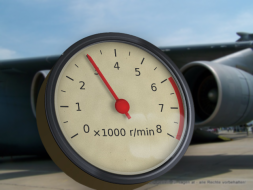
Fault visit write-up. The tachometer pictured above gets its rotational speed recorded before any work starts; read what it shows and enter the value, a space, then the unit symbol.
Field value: 3000 rpm
